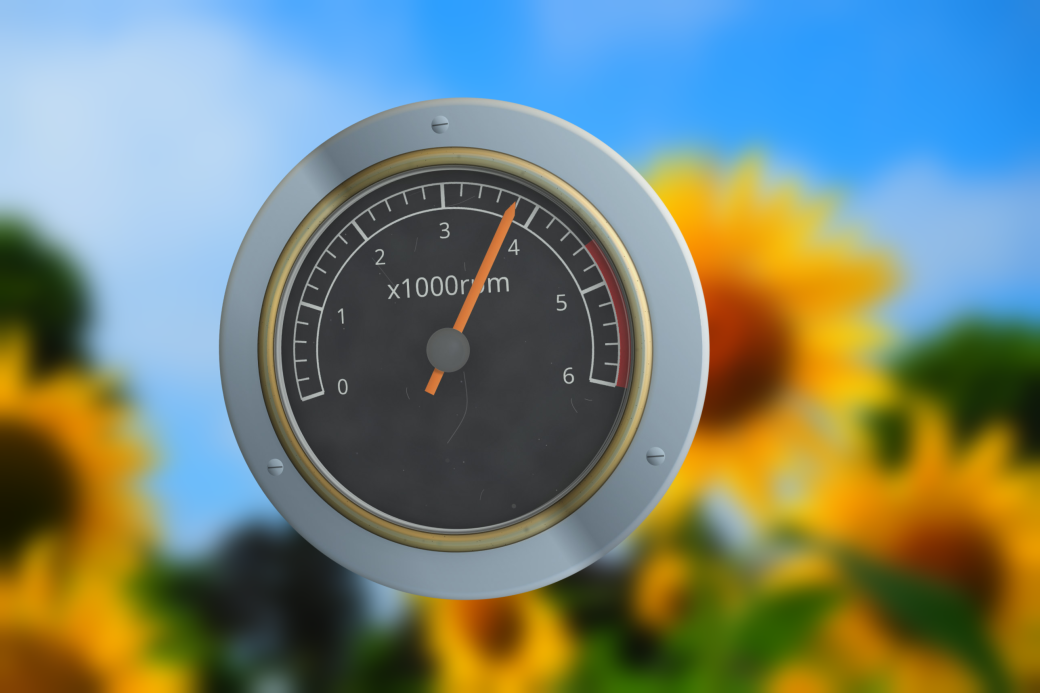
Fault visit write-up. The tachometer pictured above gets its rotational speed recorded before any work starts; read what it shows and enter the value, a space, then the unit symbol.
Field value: 3800 rpm
